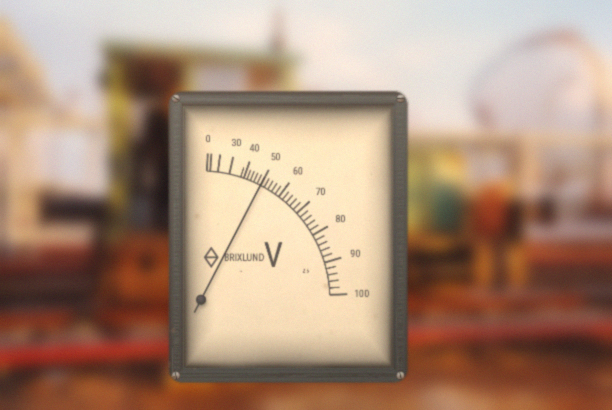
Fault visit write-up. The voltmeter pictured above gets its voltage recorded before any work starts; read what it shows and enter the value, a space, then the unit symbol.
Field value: 50 V
